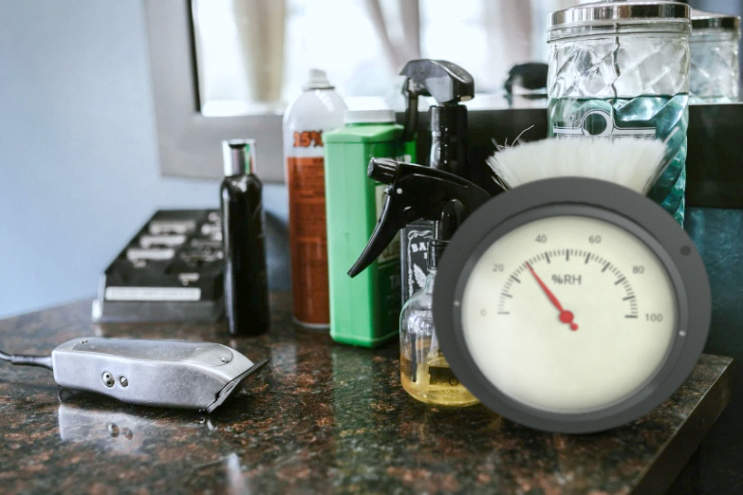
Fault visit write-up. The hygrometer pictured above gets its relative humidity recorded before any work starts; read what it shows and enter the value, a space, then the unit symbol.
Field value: 30 %
